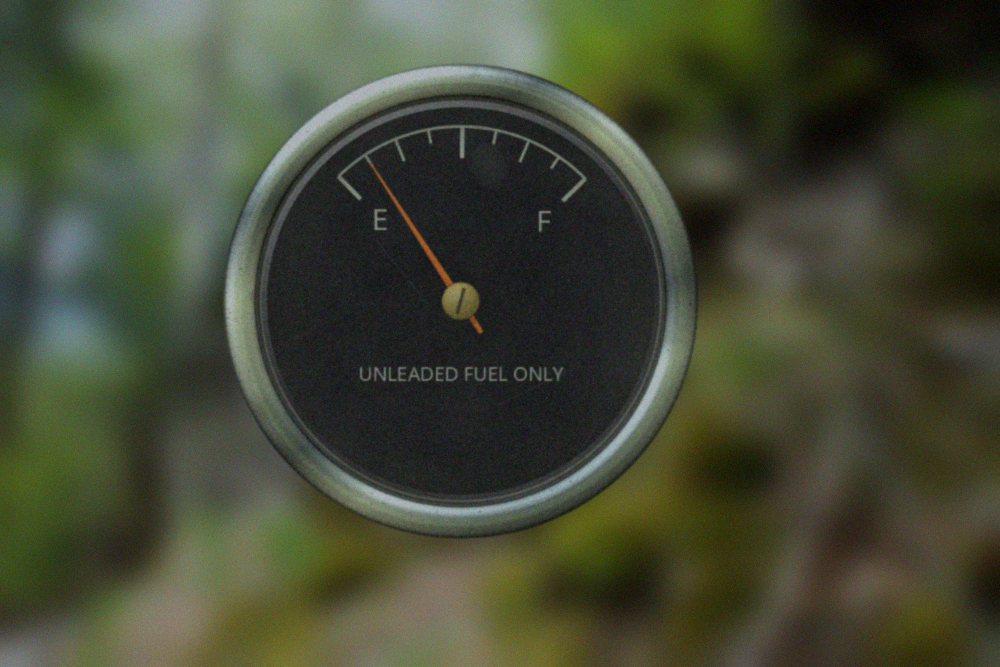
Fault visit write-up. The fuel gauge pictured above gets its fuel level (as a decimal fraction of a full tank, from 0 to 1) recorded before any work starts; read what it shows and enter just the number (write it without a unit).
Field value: 0.125
